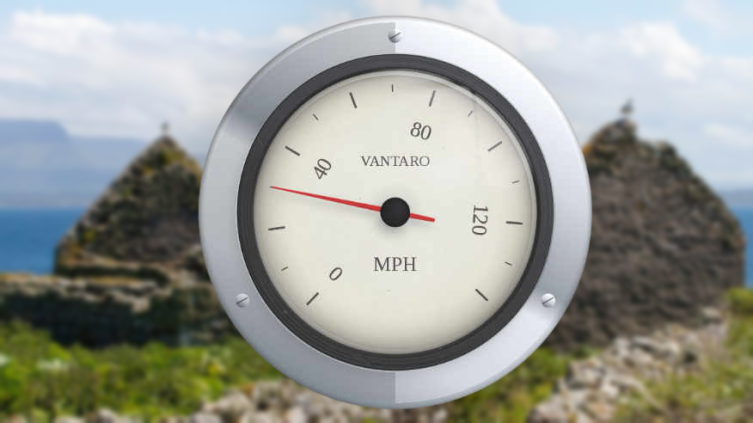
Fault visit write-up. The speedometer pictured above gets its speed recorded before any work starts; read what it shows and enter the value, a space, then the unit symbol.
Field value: 30 mph
